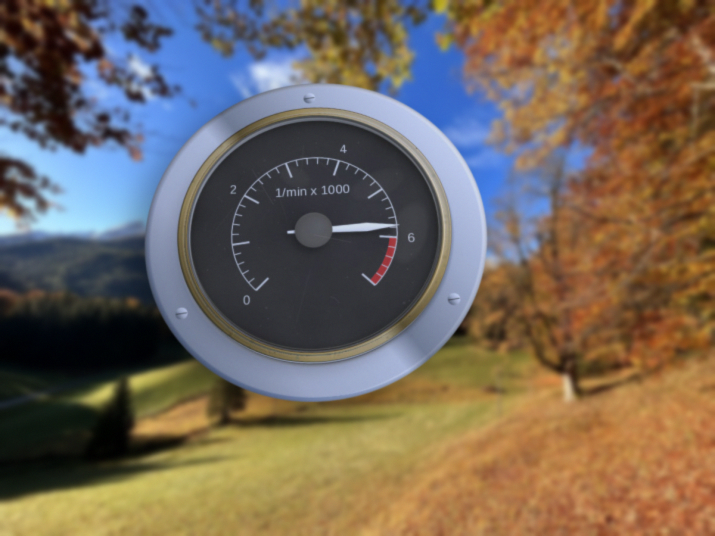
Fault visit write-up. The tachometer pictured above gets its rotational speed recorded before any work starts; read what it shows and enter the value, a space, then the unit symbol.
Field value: 5800 rpm
